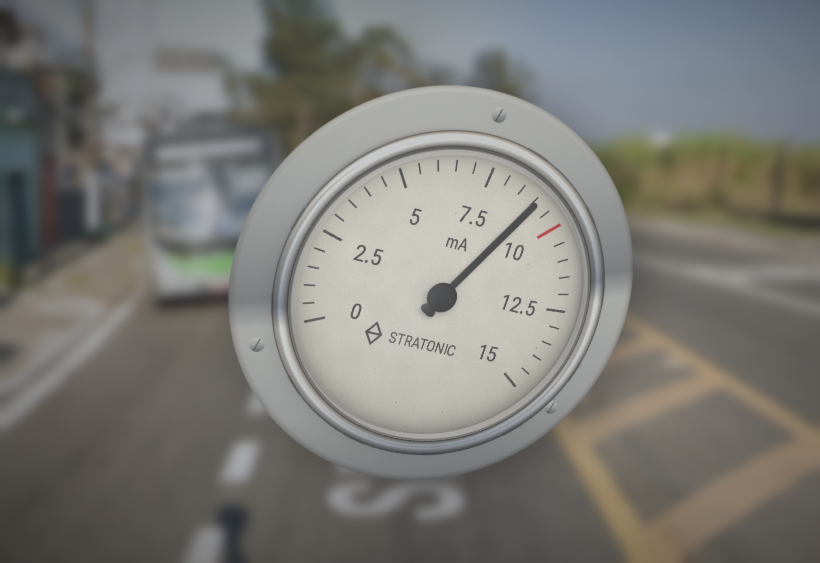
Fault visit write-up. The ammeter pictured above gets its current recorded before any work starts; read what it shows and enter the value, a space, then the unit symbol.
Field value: 9 mA
